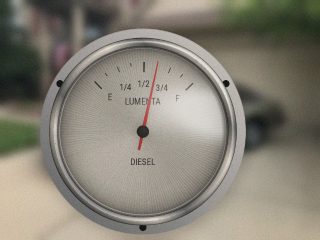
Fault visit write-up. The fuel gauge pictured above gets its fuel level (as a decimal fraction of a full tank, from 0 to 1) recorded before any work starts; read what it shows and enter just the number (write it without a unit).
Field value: 0.625
